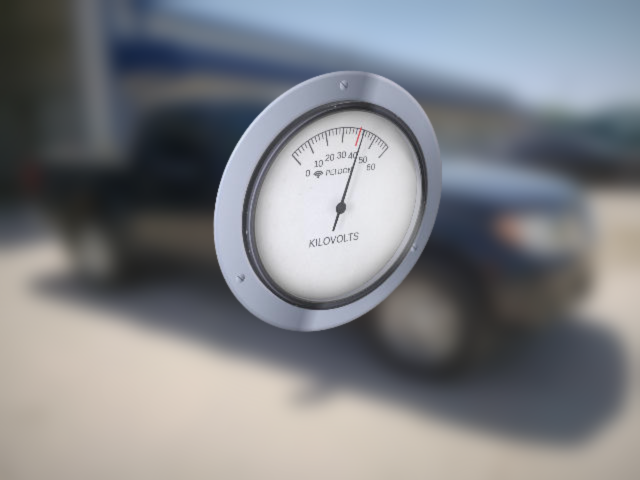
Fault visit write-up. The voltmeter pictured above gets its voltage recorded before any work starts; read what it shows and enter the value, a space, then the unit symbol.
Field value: 40 kV
